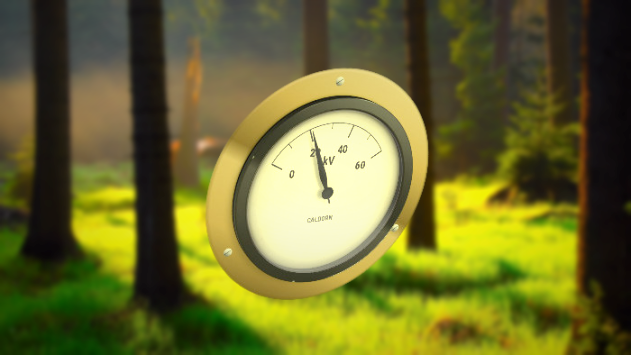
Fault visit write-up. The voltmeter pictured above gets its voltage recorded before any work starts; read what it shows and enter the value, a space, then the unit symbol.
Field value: 20 kV
